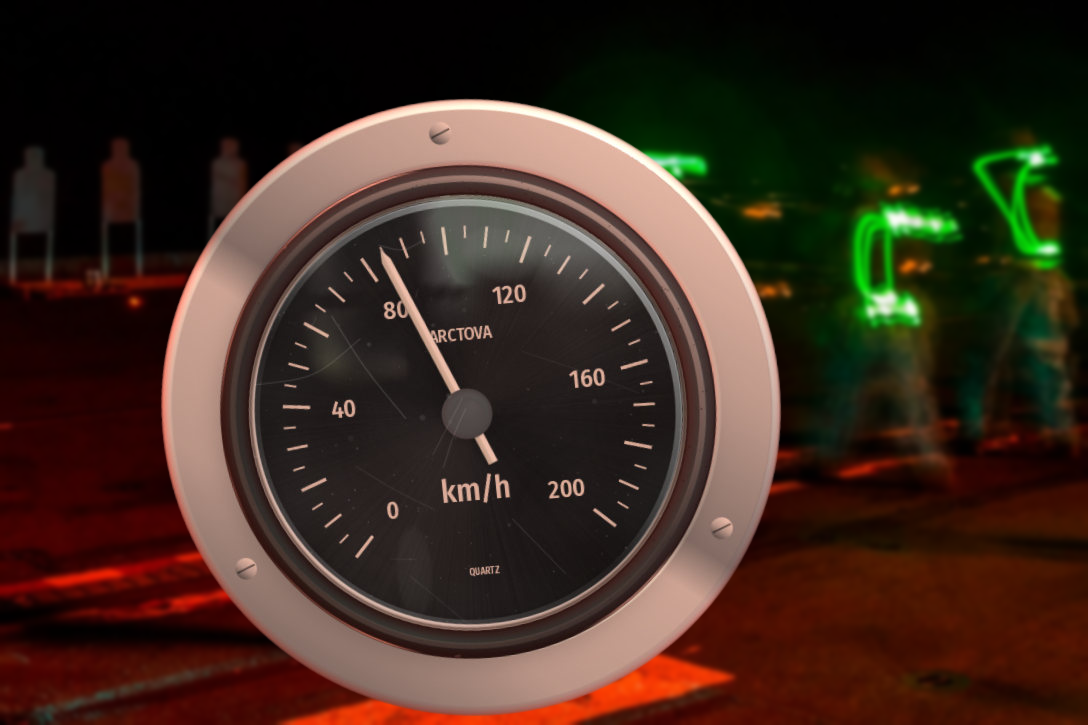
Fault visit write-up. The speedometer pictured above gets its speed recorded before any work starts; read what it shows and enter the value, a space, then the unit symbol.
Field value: 85 km/h
